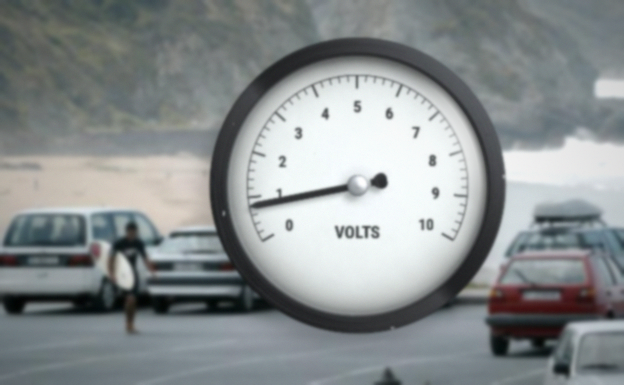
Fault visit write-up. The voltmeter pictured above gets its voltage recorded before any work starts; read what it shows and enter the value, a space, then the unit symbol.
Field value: 0.8 V
